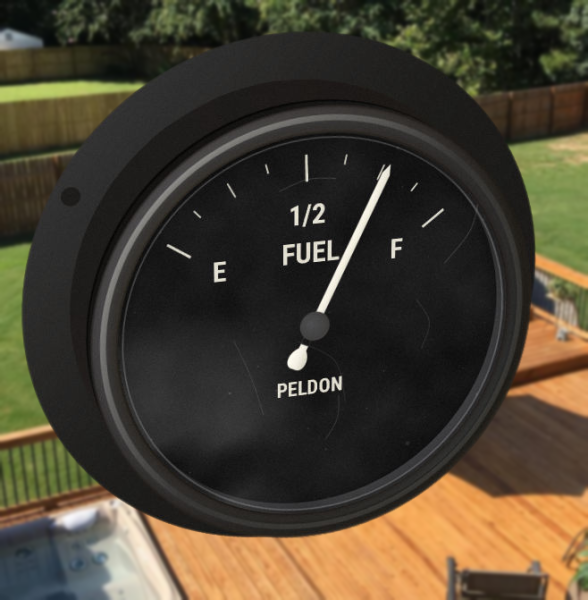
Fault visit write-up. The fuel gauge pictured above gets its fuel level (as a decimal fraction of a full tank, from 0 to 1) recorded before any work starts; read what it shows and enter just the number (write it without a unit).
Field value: 0.75
